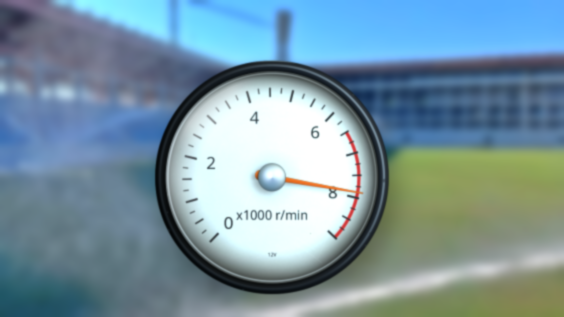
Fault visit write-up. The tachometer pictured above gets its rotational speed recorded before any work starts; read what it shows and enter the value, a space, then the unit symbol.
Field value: 7875 rpm
